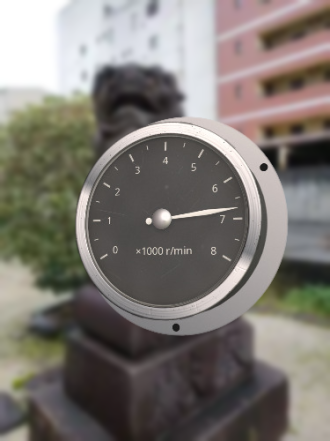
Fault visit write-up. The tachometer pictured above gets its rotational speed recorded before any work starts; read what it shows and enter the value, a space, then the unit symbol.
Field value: 6750 rpm
